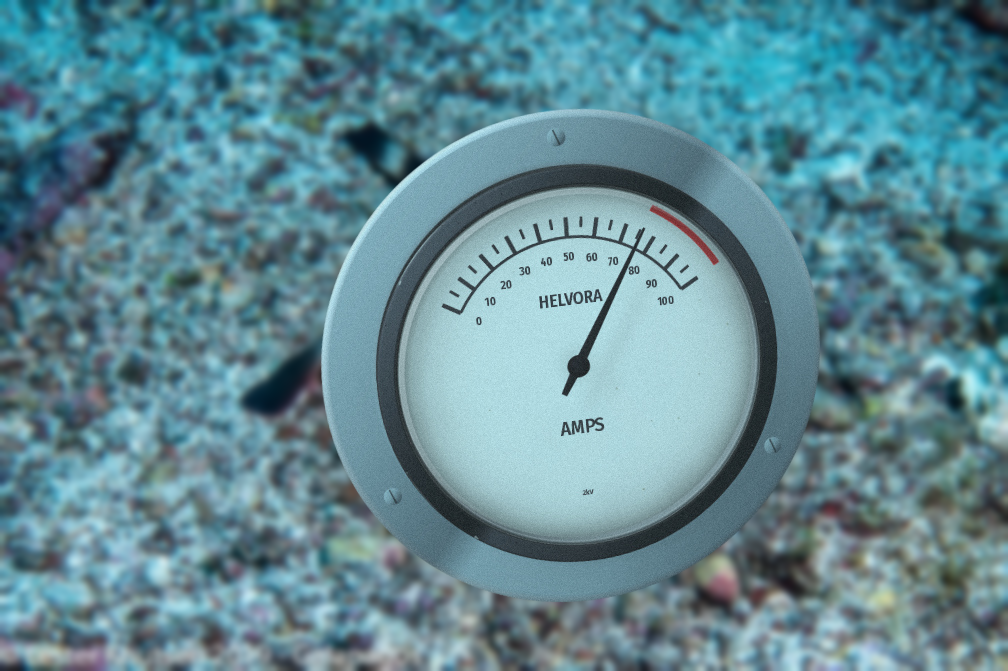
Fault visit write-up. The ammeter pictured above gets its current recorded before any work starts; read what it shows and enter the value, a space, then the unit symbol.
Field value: 75 A
